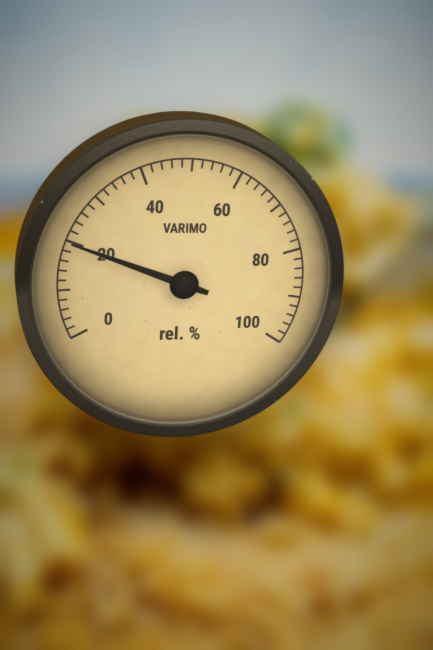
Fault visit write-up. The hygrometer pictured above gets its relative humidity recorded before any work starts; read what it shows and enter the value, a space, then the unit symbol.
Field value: 20 %
